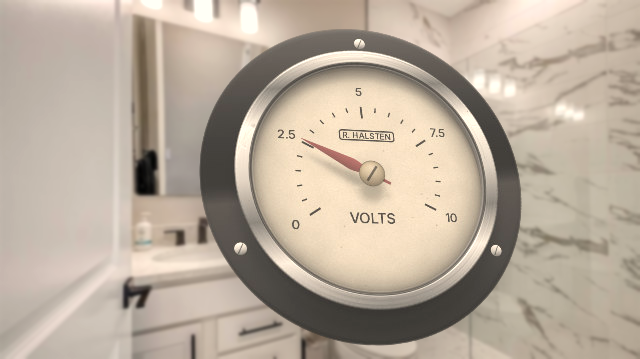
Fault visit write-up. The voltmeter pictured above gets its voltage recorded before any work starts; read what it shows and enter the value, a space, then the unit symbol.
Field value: 2.5 V
